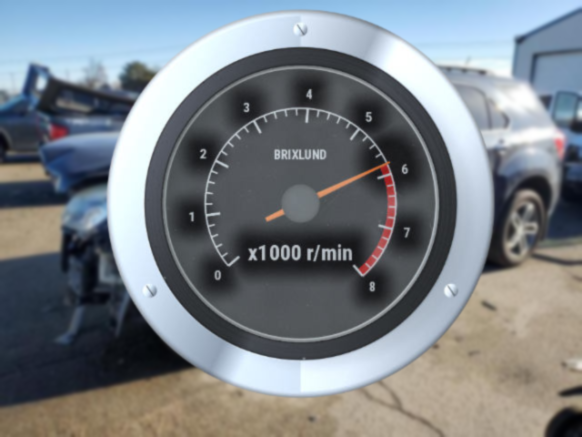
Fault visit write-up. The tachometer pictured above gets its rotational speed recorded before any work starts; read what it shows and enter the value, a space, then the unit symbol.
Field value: 5800 rpm
